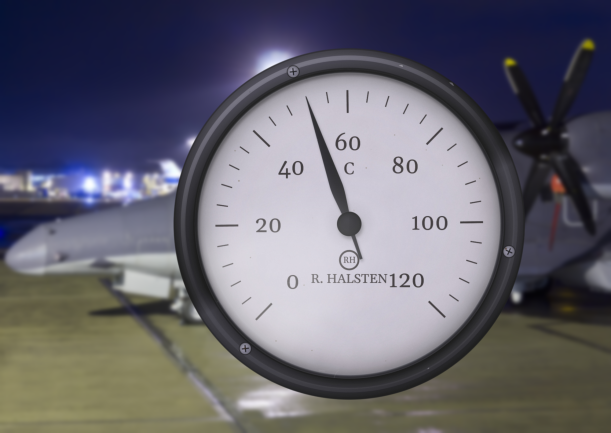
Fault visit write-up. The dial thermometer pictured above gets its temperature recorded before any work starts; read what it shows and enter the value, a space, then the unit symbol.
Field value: 52 °C
